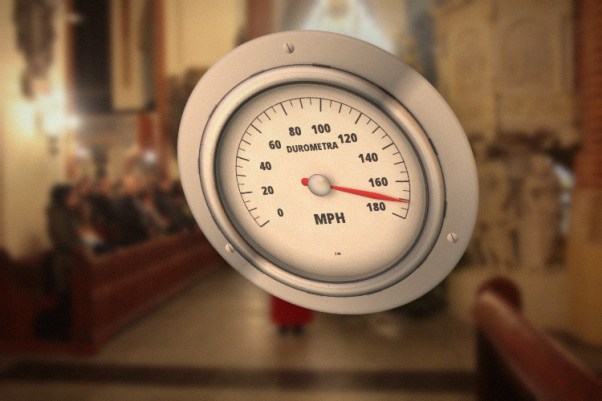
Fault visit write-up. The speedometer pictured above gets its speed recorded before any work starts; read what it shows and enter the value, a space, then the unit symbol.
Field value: 170 mph
